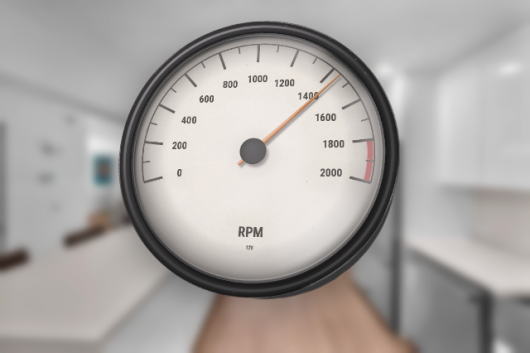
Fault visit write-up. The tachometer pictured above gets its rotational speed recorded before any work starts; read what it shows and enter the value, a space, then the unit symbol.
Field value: 1450 rpm
